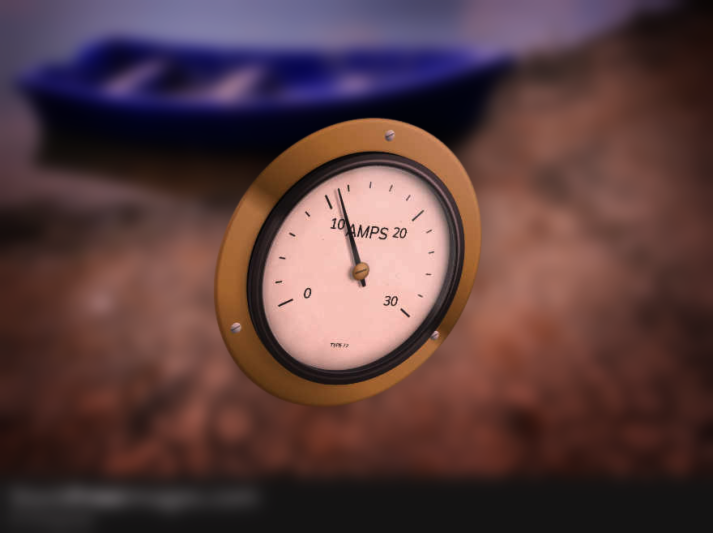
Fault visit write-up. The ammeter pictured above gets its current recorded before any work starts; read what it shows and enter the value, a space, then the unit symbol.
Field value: 11 A
